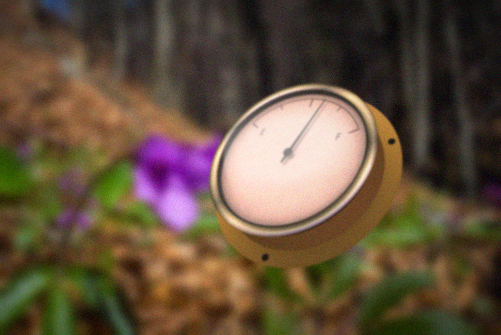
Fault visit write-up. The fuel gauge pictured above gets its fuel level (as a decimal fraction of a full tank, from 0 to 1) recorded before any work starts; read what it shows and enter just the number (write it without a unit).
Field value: 0.625
